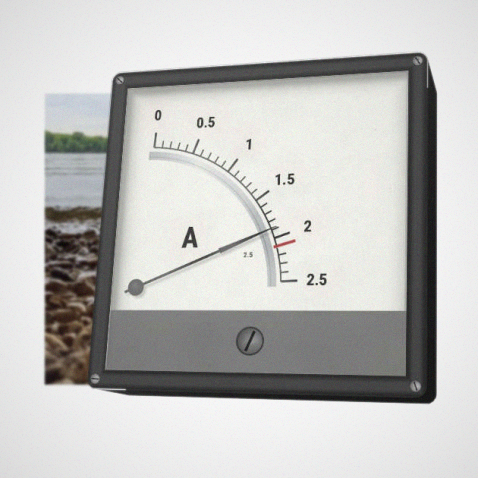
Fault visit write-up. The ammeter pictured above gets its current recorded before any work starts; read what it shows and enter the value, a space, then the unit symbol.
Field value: 1.9 A
